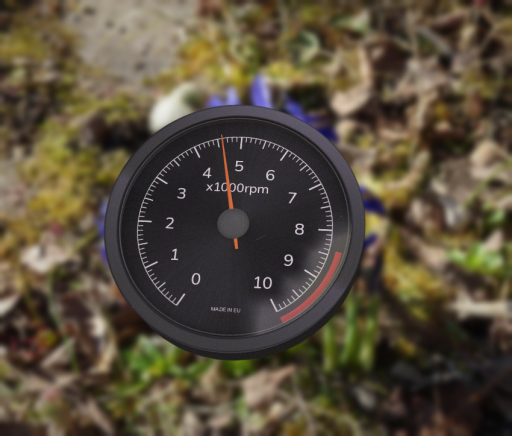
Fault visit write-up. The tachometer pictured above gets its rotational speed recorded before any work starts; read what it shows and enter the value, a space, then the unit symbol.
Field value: 4600 rpm
